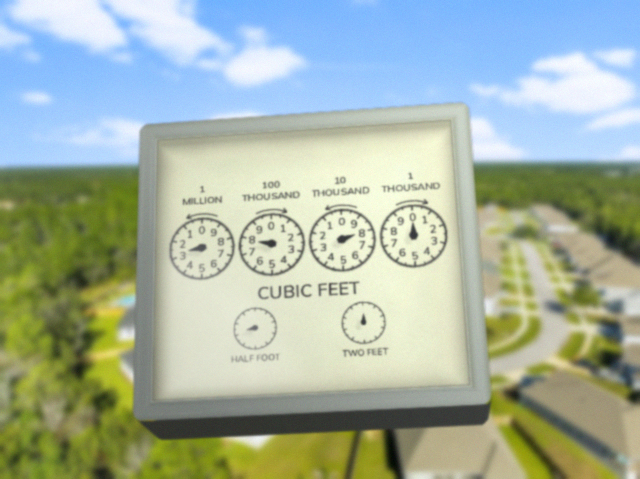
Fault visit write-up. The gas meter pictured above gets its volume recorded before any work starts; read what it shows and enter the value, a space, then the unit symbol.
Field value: 278000 ft³
